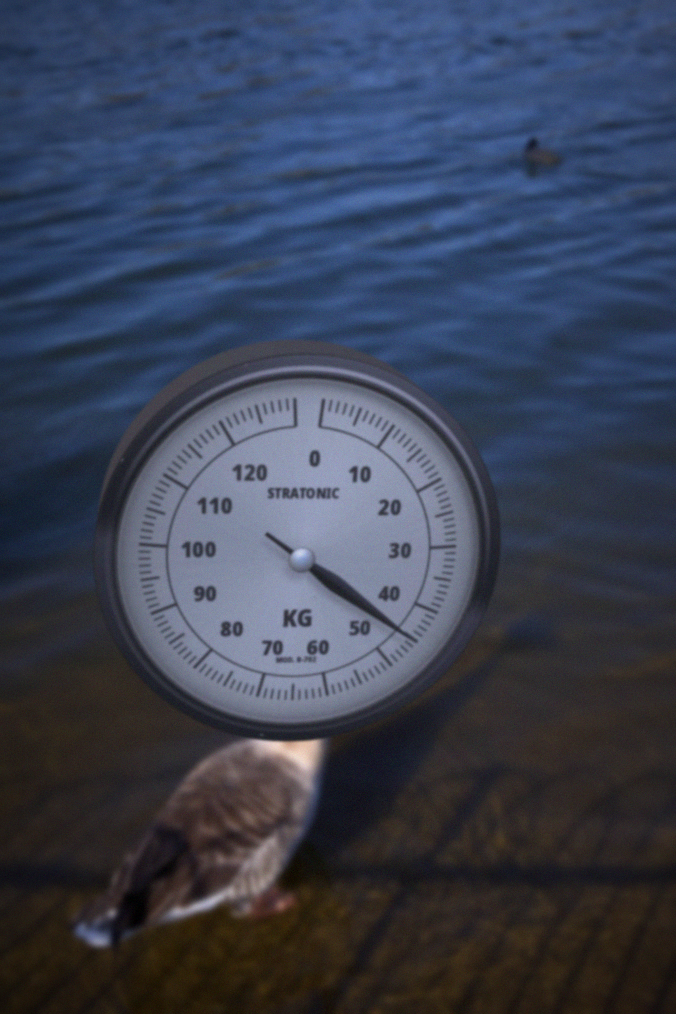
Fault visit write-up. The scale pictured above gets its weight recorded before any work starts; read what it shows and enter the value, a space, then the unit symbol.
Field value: 45 kg
